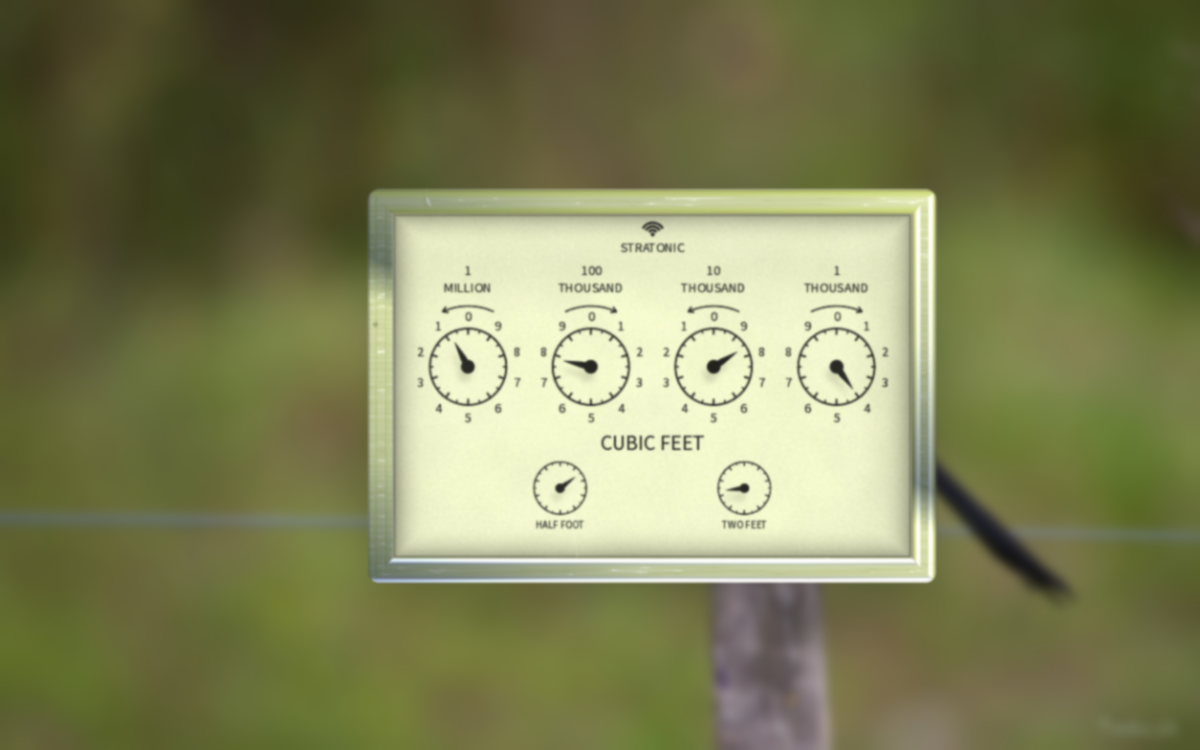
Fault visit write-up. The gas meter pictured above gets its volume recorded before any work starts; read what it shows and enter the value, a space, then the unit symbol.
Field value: 78400 ft³
